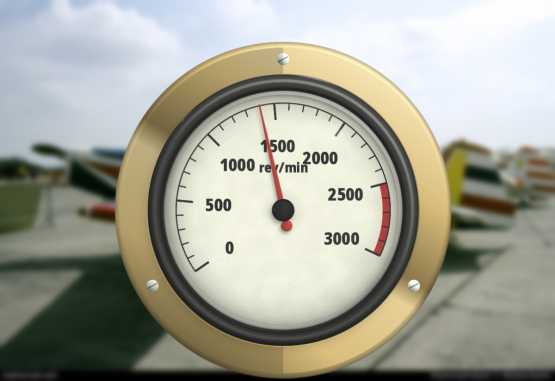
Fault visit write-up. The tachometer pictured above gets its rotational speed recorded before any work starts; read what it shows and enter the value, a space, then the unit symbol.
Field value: 1400 rpm
